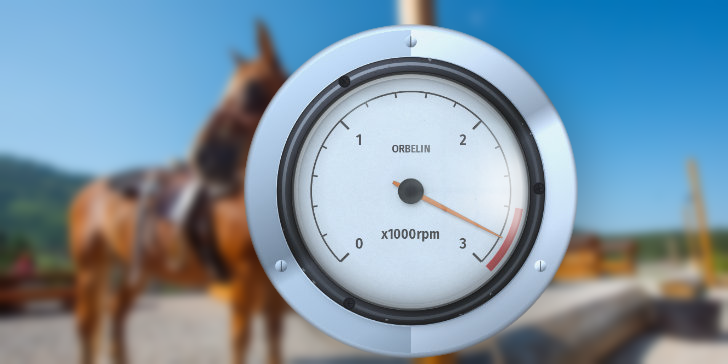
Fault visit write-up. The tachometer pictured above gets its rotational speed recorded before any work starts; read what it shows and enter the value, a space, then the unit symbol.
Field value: 2800 rpm
